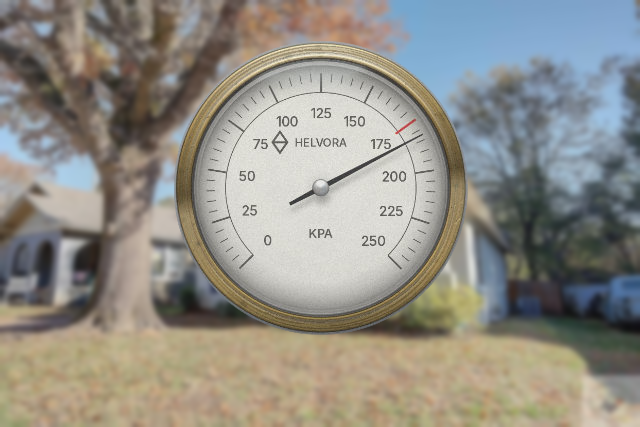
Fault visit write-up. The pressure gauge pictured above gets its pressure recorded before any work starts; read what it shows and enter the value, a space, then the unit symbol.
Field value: 182.5 kPa
